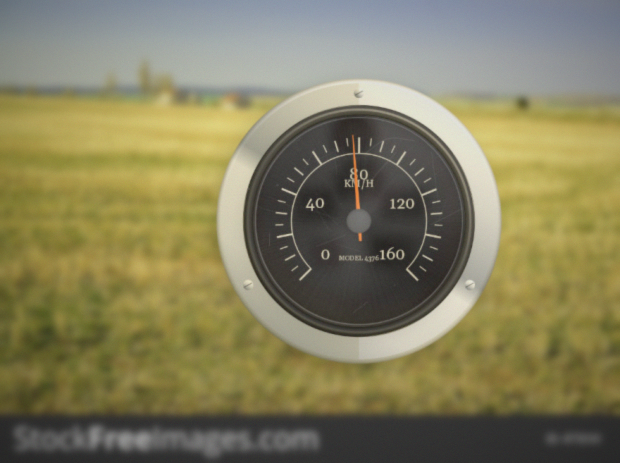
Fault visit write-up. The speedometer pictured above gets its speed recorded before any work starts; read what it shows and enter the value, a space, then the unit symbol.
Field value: 77.5 km/h
